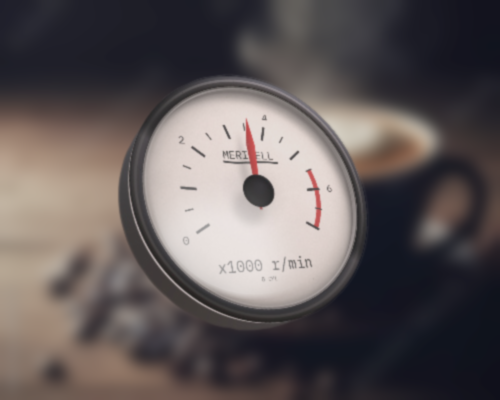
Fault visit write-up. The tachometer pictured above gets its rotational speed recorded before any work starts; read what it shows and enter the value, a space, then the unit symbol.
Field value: 3500 rpm
